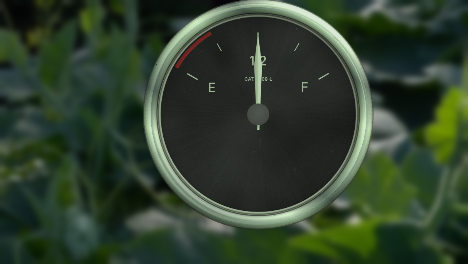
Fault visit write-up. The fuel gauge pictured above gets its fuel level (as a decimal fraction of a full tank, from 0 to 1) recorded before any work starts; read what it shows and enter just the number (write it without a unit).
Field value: 0.5
